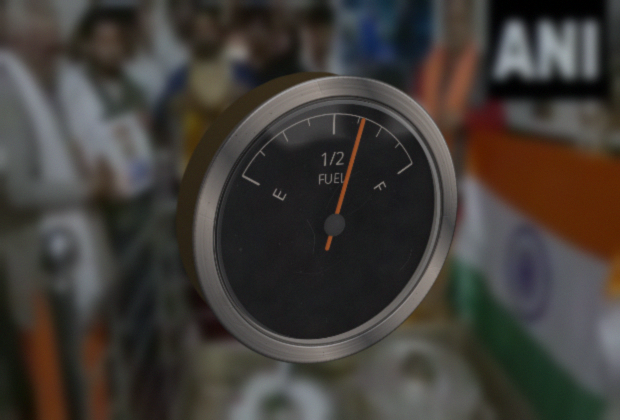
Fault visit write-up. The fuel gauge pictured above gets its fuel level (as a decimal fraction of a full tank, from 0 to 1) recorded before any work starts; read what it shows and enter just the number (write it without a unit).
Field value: 0.625
